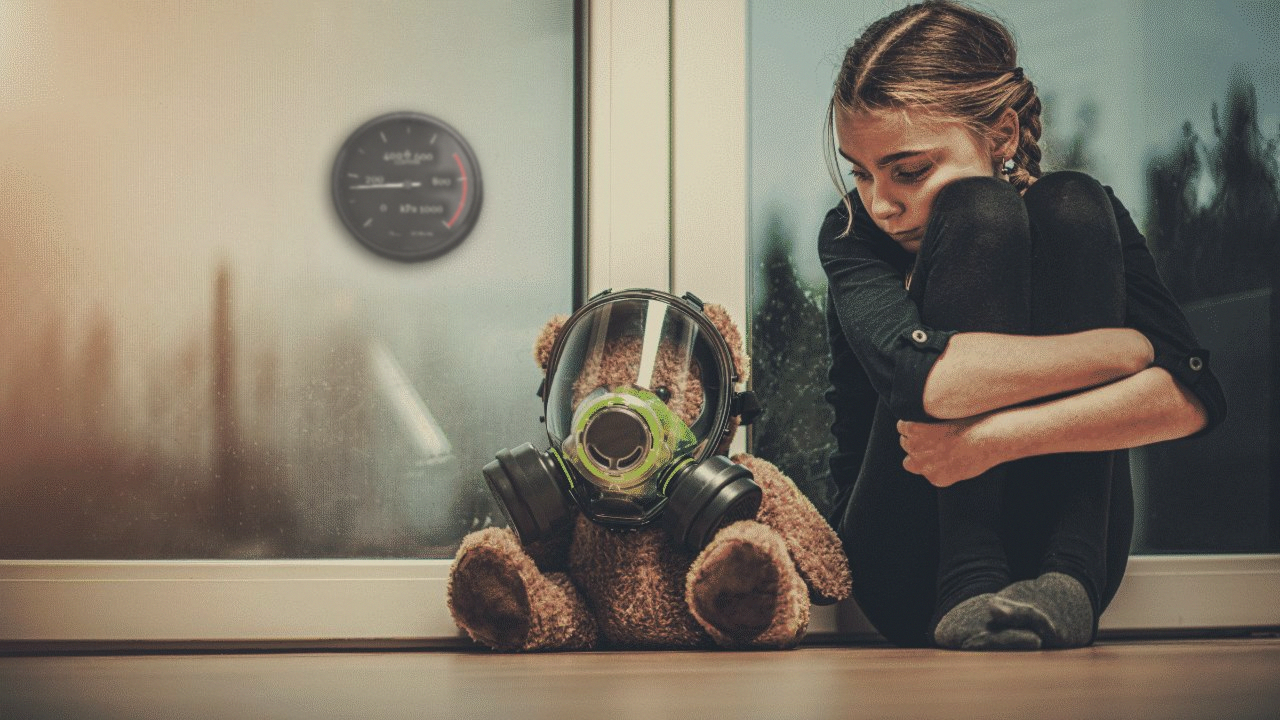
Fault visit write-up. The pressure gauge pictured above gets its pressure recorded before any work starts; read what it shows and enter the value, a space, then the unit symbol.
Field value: 150 kPa
